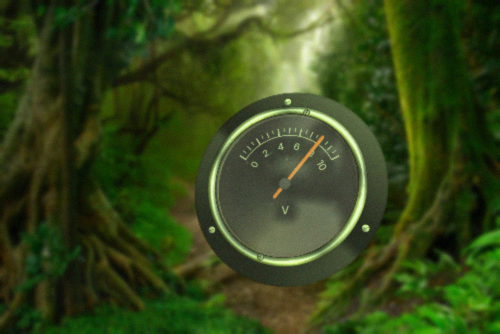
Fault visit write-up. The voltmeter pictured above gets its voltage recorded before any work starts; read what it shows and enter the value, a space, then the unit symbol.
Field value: 8 V
